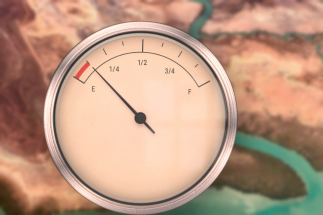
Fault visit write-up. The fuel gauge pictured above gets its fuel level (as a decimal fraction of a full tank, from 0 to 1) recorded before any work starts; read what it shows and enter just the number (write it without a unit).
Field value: 0.125
